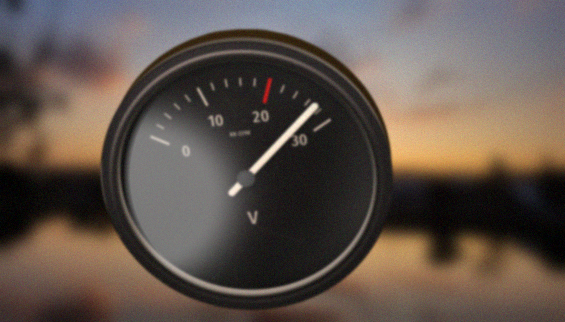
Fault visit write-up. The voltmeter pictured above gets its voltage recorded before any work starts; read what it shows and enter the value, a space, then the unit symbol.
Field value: 27 V
